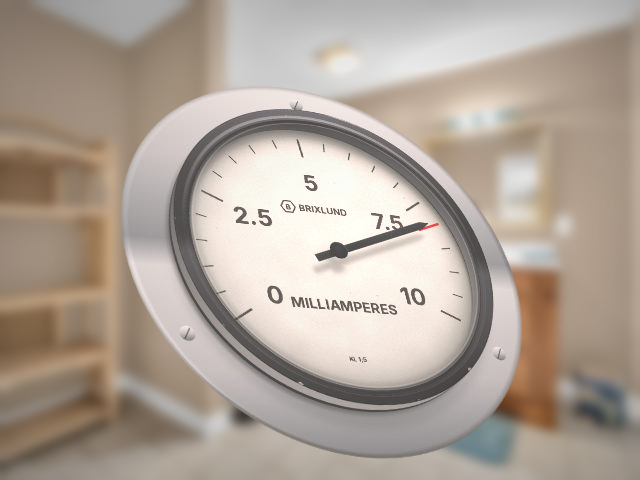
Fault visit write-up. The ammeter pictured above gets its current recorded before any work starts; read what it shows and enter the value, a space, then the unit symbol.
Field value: 8 mA
